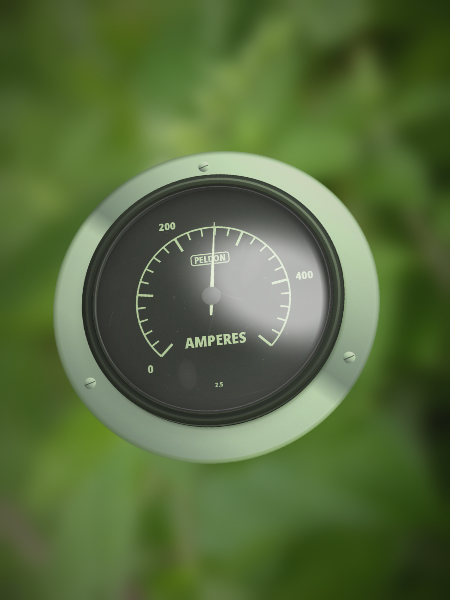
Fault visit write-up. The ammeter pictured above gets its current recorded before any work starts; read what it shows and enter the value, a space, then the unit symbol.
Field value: 260 A
